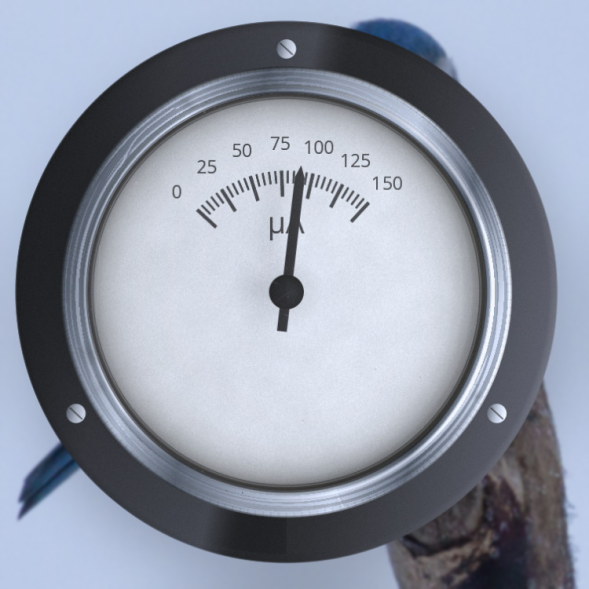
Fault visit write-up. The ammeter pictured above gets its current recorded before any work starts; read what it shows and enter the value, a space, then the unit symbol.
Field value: 90 µA
